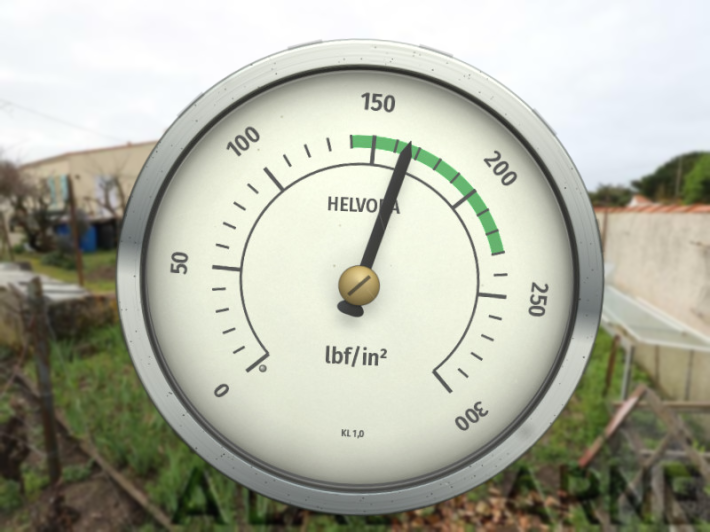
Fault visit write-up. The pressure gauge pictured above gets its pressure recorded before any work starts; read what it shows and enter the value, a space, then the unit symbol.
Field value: 165 psi
